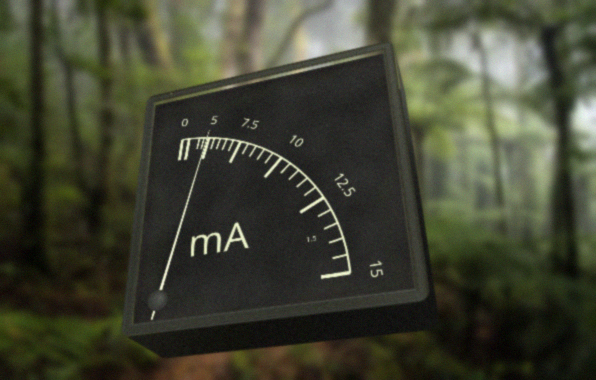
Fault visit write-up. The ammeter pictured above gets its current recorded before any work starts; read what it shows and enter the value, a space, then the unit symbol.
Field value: 5 mA
